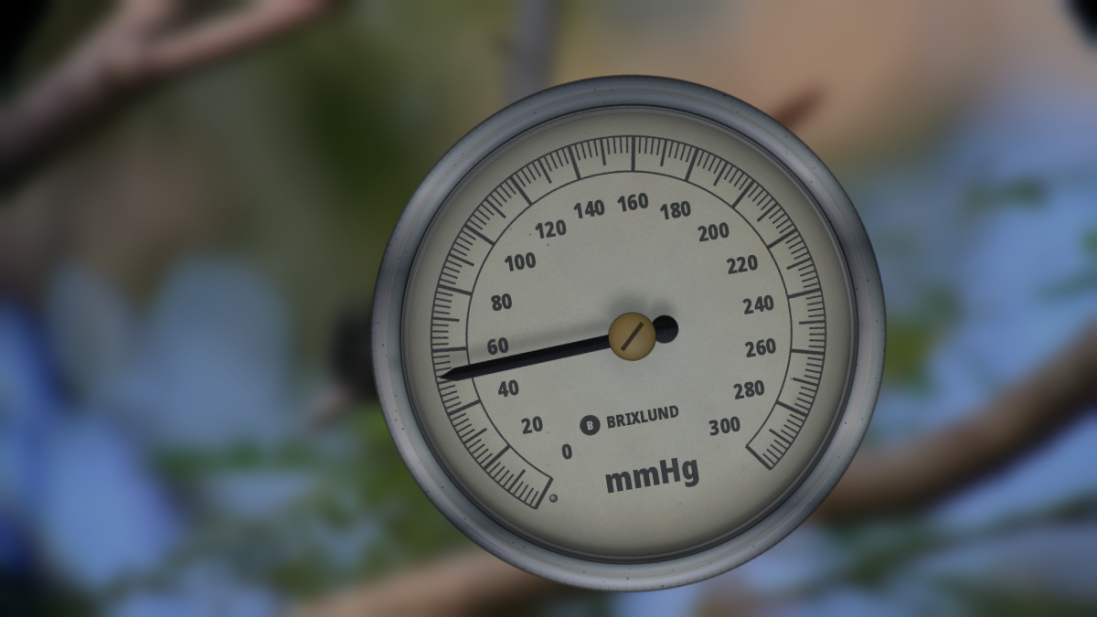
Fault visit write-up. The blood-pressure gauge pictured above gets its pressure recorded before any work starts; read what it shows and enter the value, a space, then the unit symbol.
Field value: 52 mmHg
